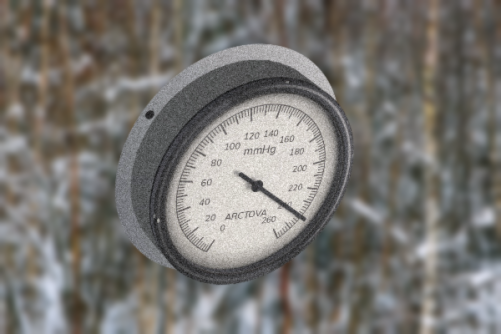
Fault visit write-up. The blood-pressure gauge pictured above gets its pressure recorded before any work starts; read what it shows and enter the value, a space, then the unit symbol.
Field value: 240 mmHg
